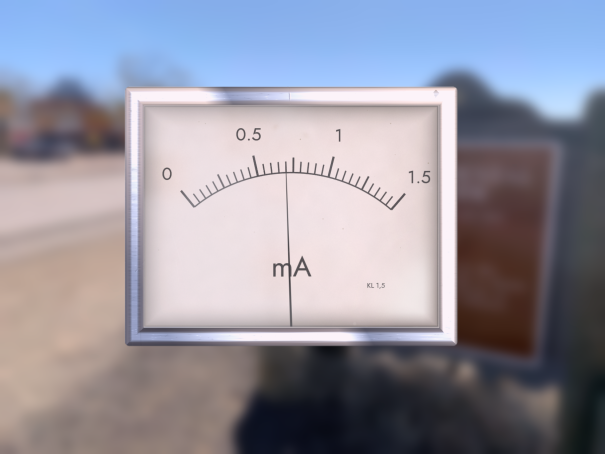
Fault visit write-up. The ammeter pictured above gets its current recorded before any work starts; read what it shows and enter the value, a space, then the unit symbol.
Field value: 0.7 mA
